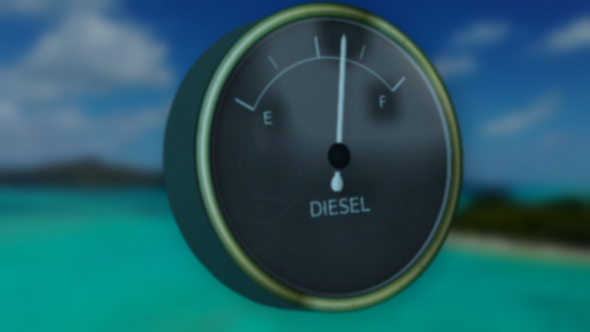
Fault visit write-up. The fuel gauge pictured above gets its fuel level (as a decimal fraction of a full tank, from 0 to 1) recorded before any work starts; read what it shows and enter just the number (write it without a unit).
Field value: 0.625
